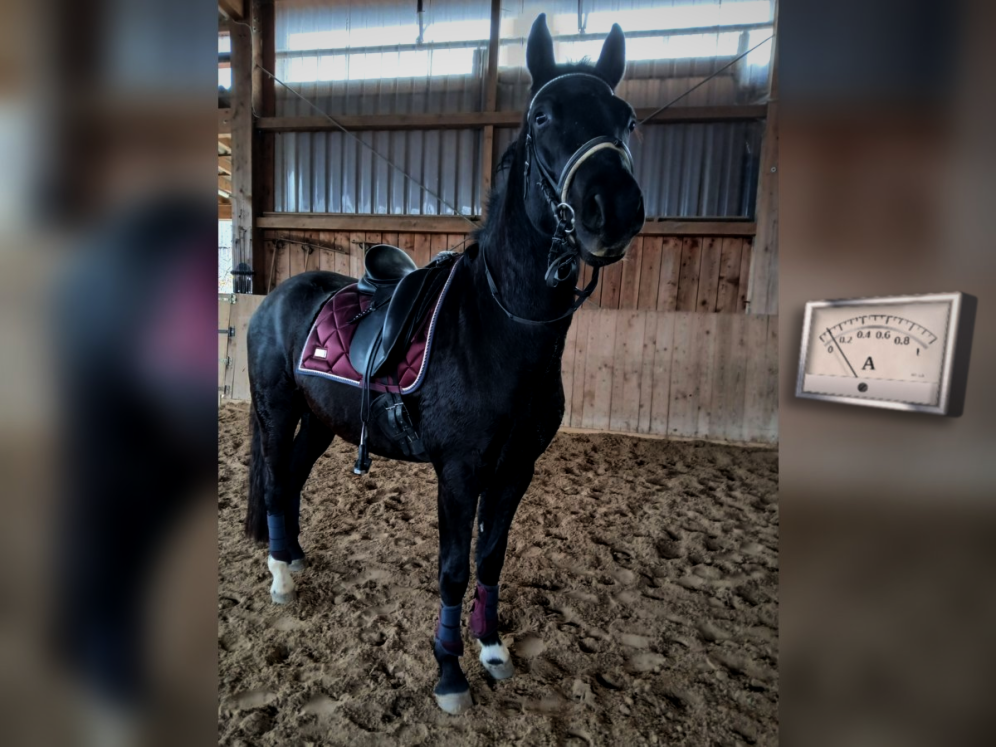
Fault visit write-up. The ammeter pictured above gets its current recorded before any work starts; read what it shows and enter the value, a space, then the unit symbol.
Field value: 0.1 A
